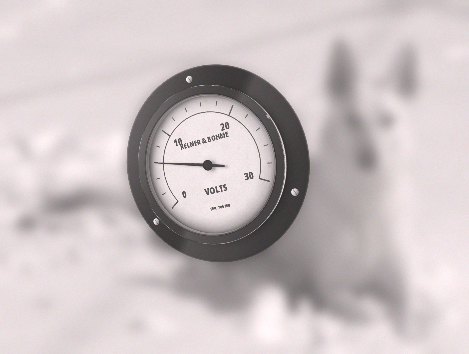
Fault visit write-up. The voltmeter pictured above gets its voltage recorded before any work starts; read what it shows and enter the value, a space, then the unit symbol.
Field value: 6 V
